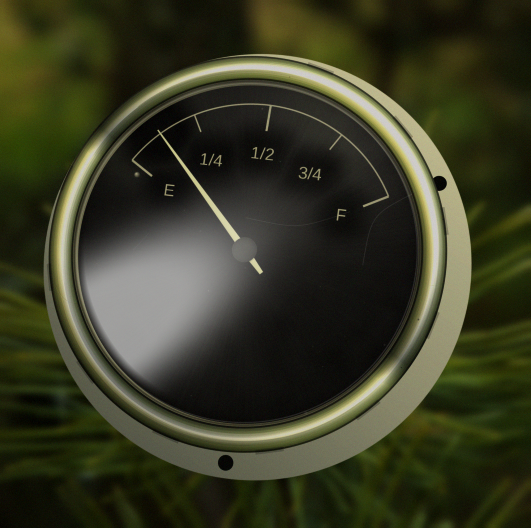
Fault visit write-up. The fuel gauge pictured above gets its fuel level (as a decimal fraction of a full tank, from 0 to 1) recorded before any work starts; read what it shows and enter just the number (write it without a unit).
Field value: 0.125
